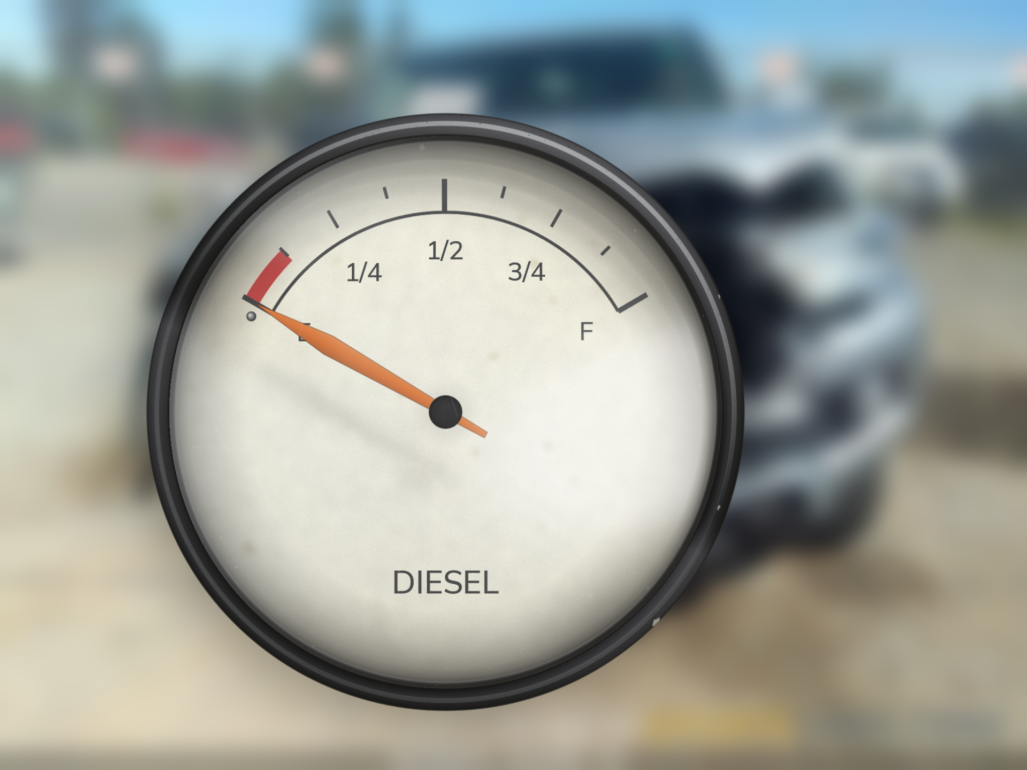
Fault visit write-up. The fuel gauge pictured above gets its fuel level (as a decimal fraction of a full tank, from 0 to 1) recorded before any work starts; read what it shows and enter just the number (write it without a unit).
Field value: 0
